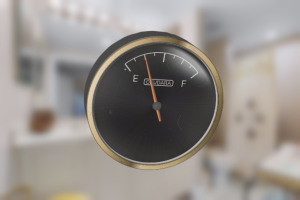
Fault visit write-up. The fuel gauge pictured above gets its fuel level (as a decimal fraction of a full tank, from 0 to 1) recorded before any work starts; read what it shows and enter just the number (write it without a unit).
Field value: 0.25
